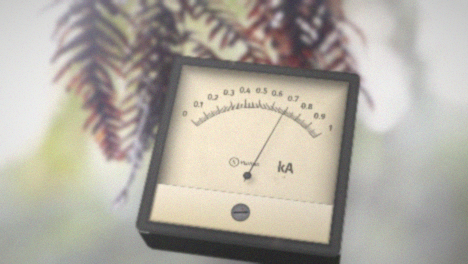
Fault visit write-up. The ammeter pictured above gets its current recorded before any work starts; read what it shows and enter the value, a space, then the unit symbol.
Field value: 0.7 kA
